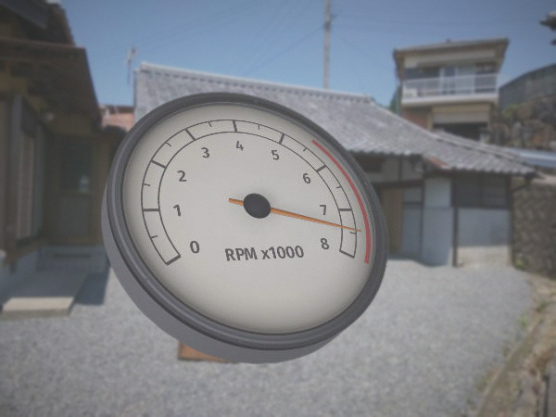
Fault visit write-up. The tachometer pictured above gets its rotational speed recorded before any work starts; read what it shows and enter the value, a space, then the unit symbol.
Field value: 7500 rpm
